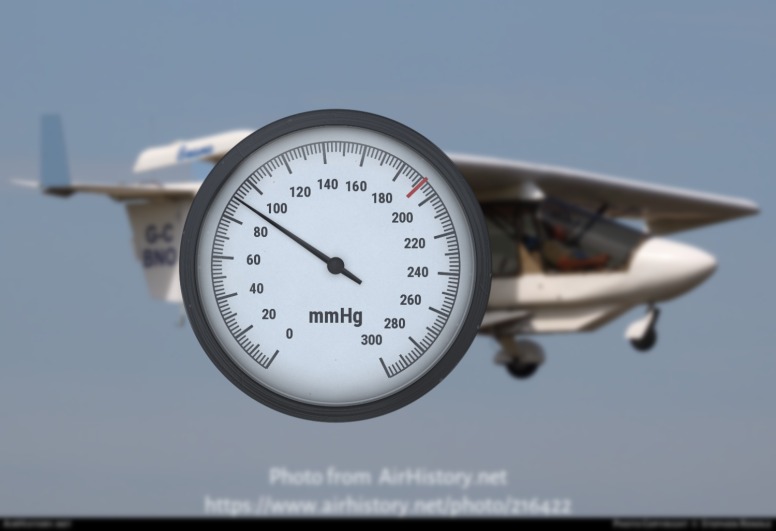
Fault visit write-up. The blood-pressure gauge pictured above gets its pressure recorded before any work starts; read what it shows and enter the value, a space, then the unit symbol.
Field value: 90 mmHg
